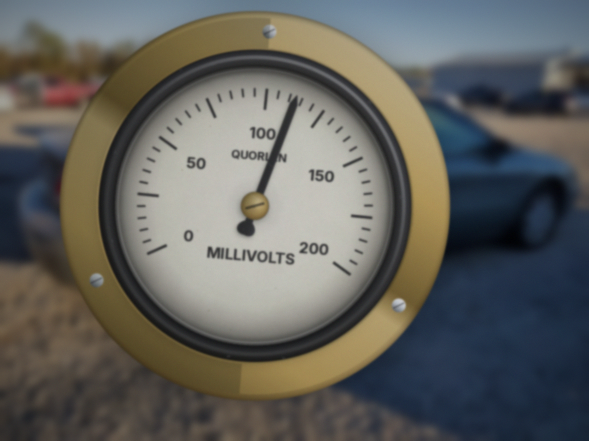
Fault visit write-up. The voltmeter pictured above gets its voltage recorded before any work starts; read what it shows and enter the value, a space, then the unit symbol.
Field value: 112.5 mV
